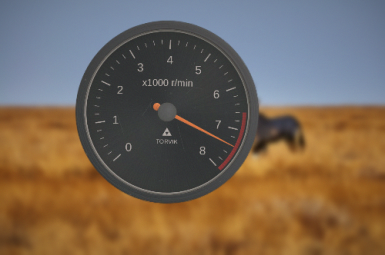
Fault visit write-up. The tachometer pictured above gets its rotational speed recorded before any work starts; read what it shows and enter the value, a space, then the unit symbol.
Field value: 7400 rpm
